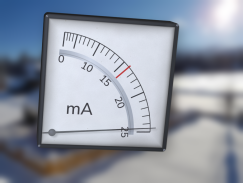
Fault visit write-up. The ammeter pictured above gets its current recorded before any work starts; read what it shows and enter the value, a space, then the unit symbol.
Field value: 24.5 mA
